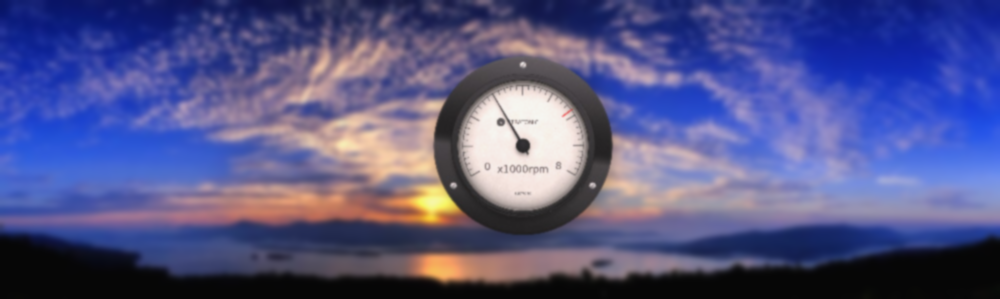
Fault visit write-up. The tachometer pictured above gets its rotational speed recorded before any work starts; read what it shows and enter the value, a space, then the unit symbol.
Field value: 3000 rpm
